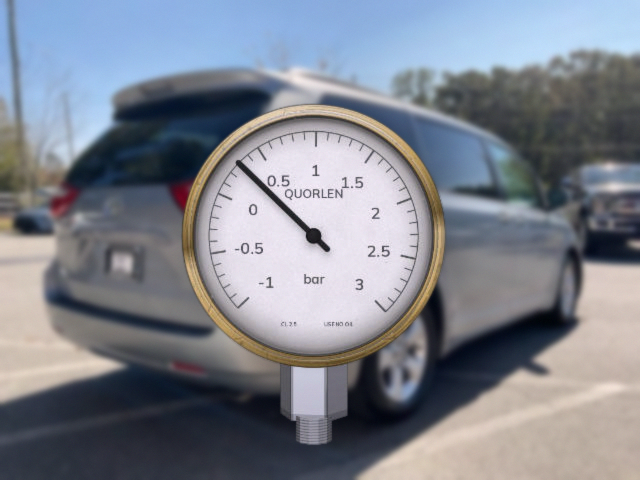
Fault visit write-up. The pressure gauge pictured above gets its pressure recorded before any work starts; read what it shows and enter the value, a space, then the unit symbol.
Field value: 0.3 bar
